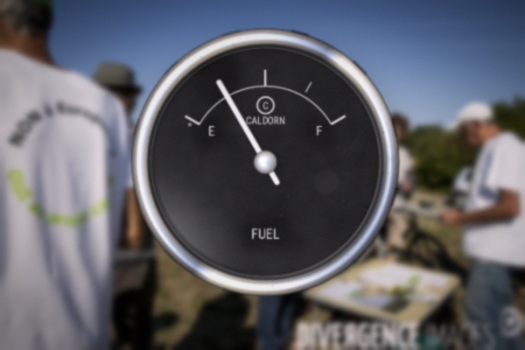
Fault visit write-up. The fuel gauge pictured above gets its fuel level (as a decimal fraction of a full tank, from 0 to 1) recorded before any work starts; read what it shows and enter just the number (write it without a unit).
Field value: 0.25
